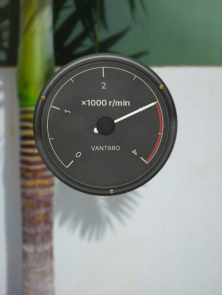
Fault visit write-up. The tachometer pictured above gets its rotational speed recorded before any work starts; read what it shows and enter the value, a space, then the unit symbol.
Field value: 3000 rpm
